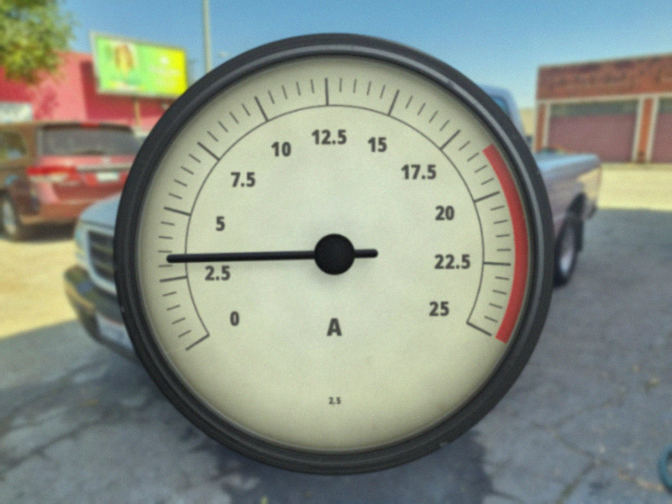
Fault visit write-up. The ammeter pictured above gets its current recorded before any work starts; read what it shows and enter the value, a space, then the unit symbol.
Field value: 3.25 A
